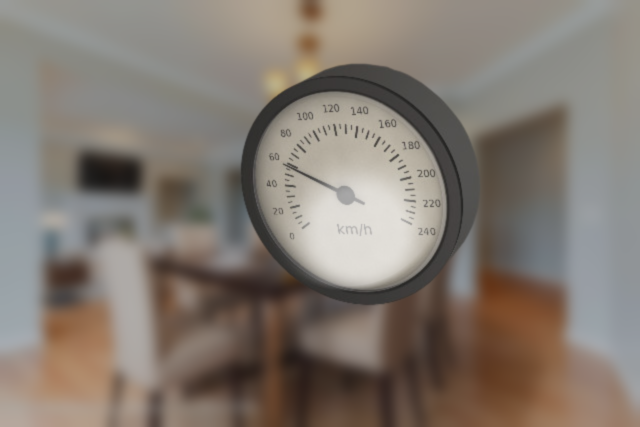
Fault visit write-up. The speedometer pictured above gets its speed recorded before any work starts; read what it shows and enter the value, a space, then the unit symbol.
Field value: 60 km/h
